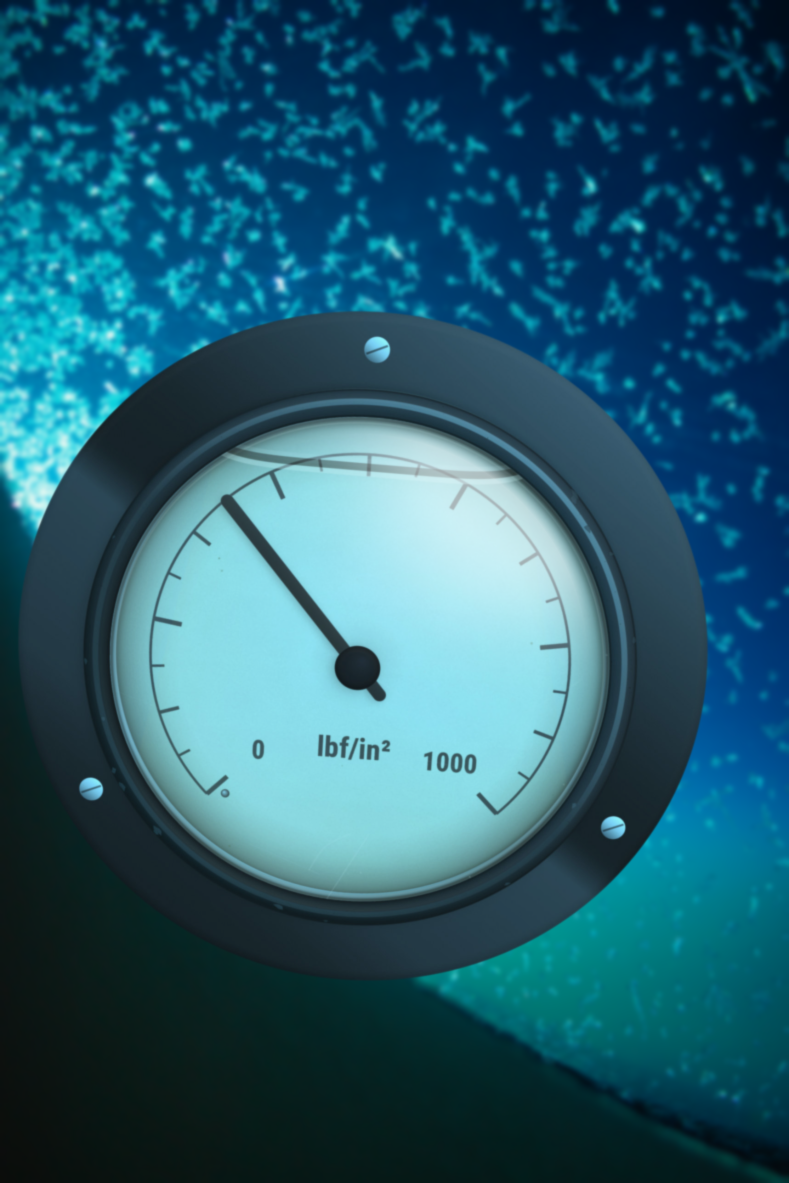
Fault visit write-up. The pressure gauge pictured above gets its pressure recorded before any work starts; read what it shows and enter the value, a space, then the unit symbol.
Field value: 350 psi
